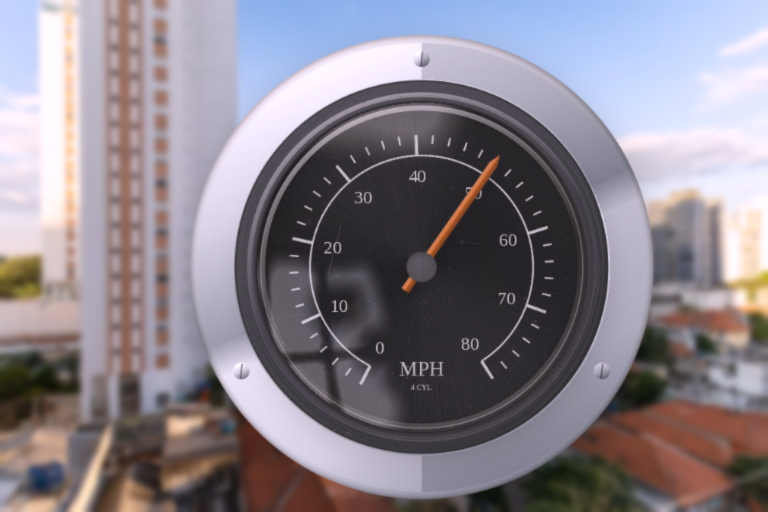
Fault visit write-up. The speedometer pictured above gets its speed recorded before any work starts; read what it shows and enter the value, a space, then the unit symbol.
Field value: 50 mph
